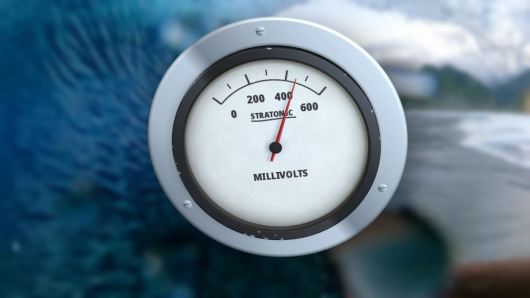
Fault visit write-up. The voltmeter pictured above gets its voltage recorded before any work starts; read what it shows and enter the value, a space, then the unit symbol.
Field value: 450 mV
